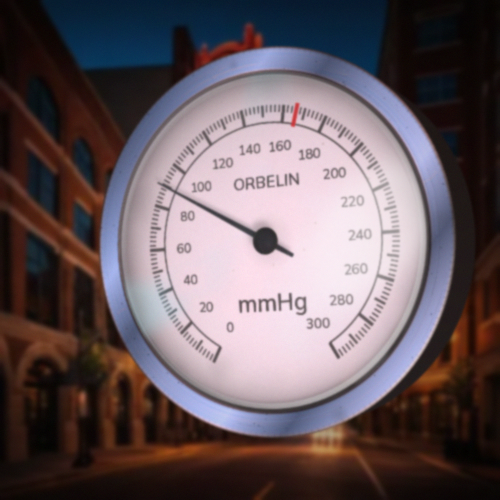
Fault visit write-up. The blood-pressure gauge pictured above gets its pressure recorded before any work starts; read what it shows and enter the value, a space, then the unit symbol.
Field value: 90 mmHg
